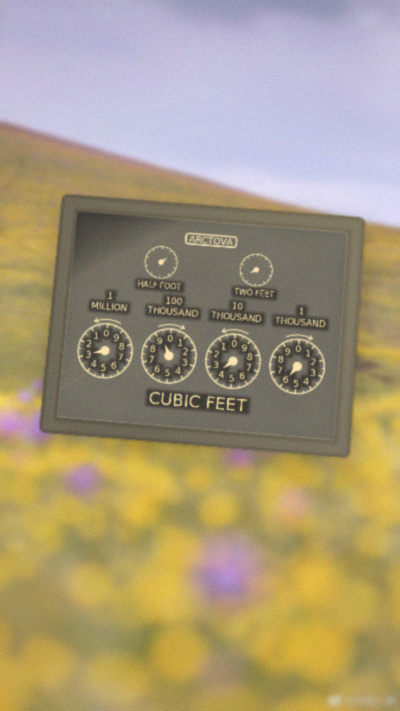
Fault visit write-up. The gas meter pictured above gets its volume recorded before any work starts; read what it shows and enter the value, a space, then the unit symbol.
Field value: 293600 ft³
